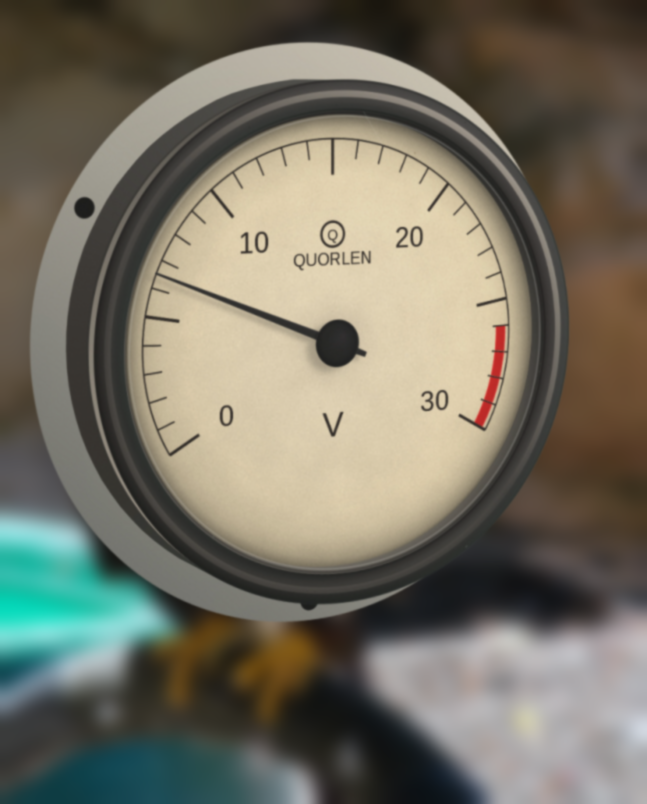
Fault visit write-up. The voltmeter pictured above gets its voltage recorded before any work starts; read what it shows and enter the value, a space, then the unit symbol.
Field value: 6.5 V
